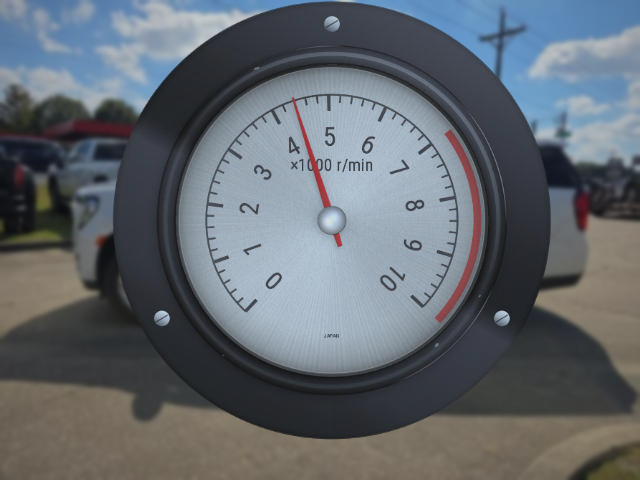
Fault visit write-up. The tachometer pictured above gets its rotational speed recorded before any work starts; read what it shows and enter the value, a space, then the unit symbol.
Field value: 4400 rpm
